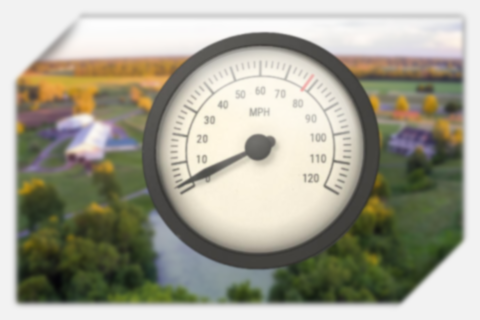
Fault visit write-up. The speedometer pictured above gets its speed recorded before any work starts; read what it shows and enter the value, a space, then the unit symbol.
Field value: 2 mph
